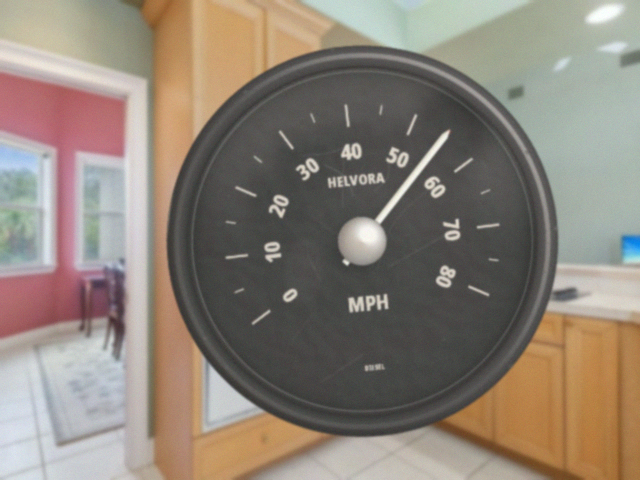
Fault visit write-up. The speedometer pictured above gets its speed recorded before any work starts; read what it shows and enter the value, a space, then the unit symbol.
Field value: 55 mph
